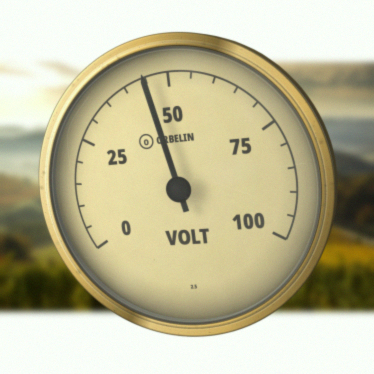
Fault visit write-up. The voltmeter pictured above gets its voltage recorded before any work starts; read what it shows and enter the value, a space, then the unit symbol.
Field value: 45 V
